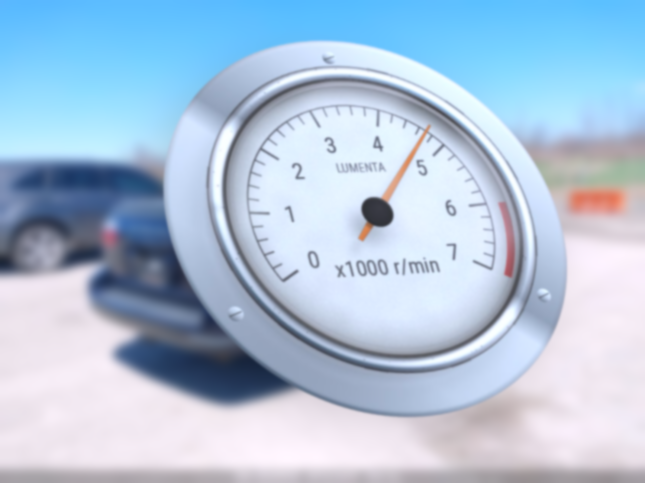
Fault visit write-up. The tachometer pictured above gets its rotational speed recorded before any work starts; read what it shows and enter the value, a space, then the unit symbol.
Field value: 4700 rpm
